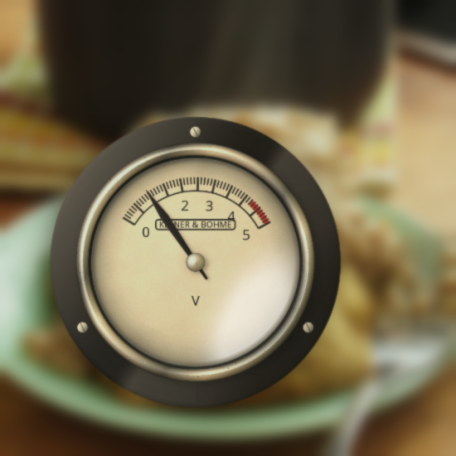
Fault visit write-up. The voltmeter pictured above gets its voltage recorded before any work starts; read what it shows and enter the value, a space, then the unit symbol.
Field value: 1 V
